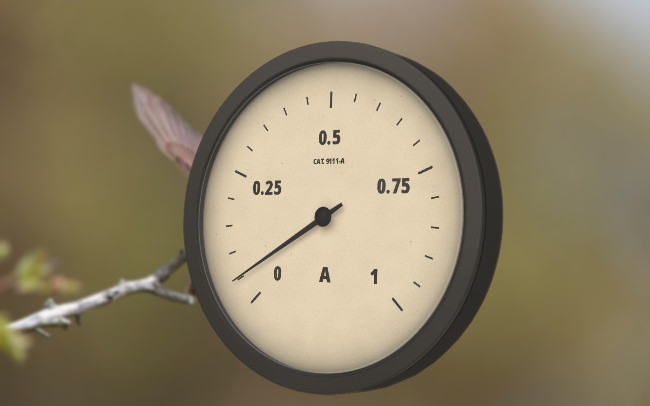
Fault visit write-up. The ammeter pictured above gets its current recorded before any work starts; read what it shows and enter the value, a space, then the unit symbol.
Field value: 0.05 A
